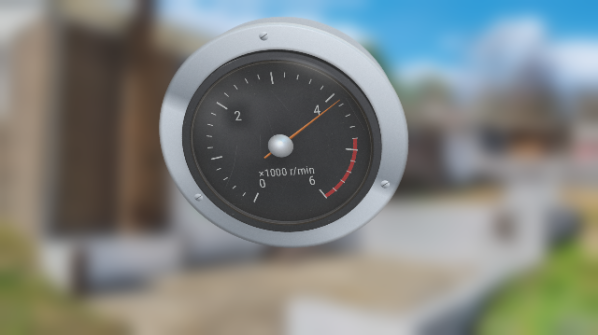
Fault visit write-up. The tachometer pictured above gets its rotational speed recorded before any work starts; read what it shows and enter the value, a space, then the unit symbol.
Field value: 4100 rpm
